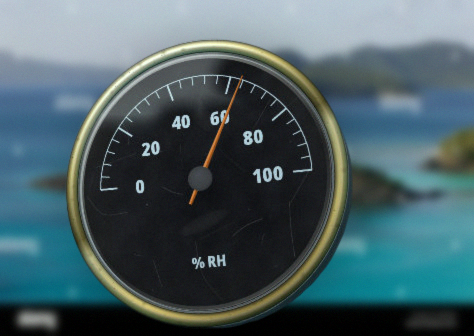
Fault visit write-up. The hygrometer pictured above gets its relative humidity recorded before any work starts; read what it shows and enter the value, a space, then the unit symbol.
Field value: 64 %
